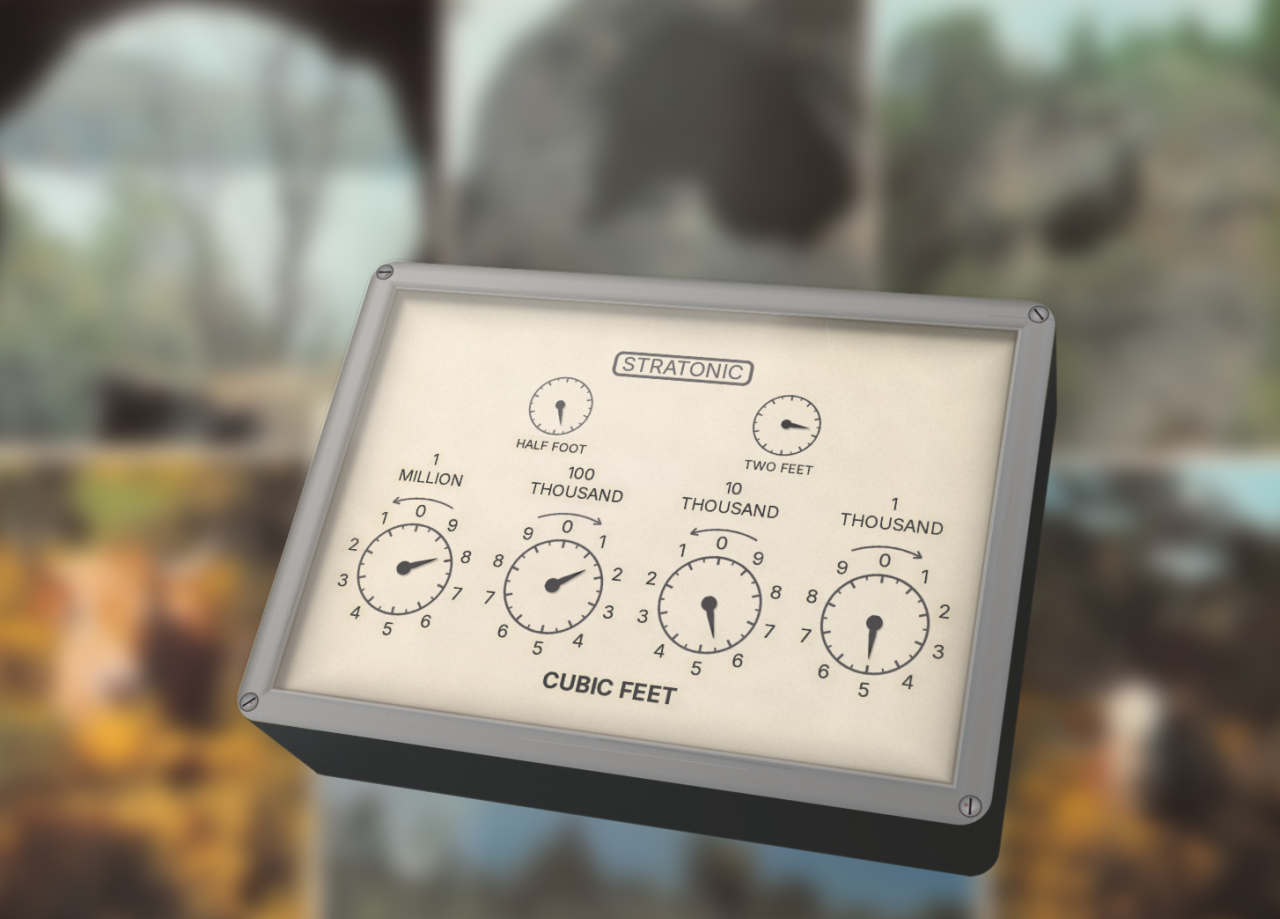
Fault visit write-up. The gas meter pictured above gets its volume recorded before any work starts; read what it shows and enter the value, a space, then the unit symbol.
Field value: 815500 ft³
